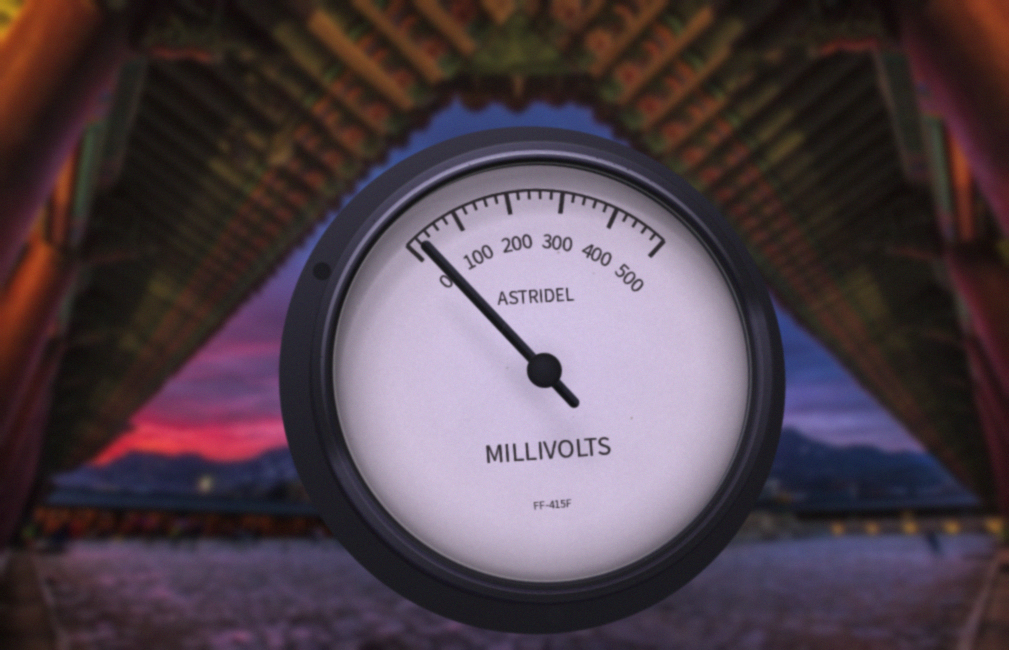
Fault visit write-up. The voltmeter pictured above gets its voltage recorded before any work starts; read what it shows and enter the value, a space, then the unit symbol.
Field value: 20 mV
